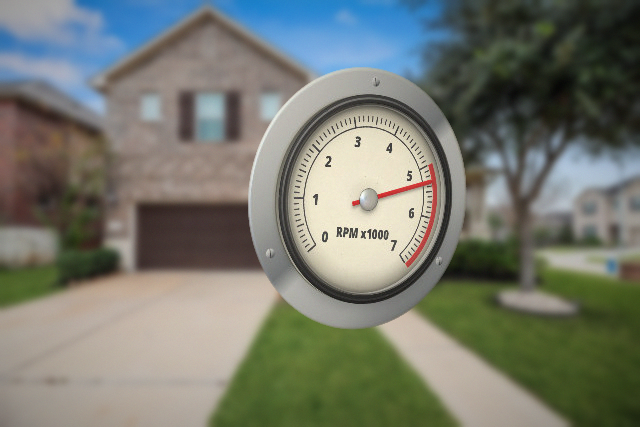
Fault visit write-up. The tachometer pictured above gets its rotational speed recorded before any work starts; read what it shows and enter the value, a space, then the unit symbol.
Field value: 5300 rpm
